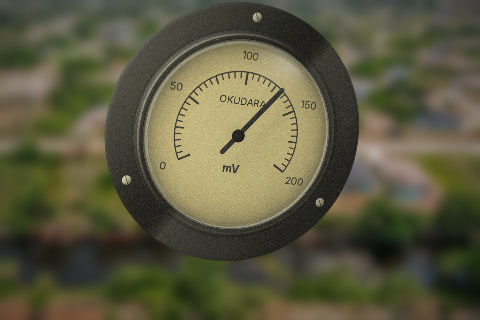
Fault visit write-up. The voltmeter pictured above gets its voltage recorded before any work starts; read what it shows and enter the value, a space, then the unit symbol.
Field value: 130 mV
